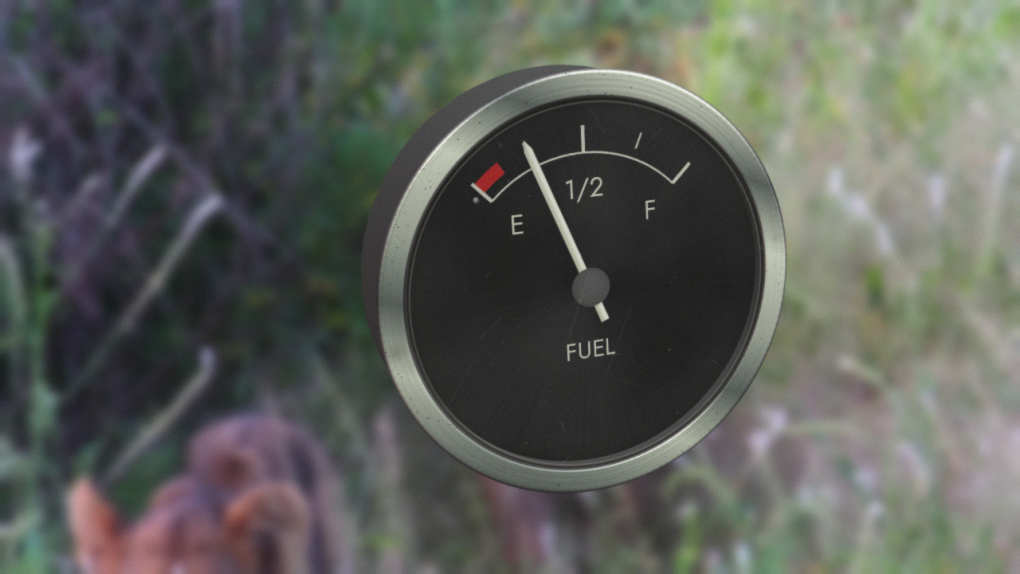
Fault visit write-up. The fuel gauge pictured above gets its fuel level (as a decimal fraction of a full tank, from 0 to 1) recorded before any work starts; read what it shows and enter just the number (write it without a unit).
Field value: 0.25
